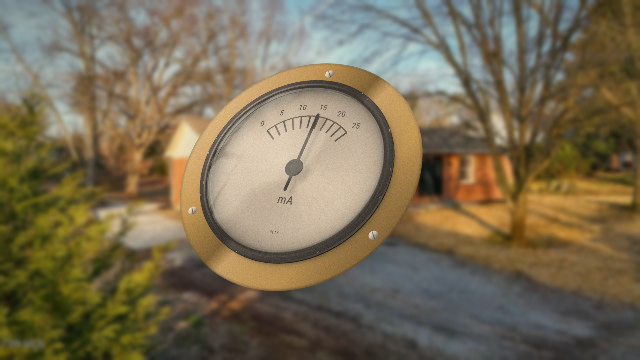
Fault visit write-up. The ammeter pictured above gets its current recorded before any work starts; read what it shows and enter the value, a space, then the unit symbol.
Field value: 15 mA
